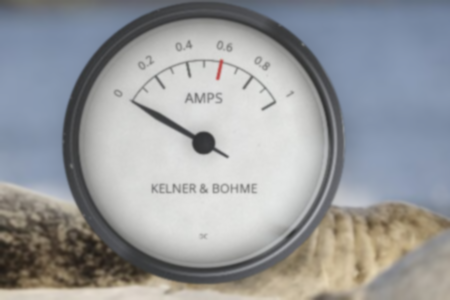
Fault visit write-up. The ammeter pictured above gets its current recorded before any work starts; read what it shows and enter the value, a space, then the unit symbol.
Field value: 0 A
